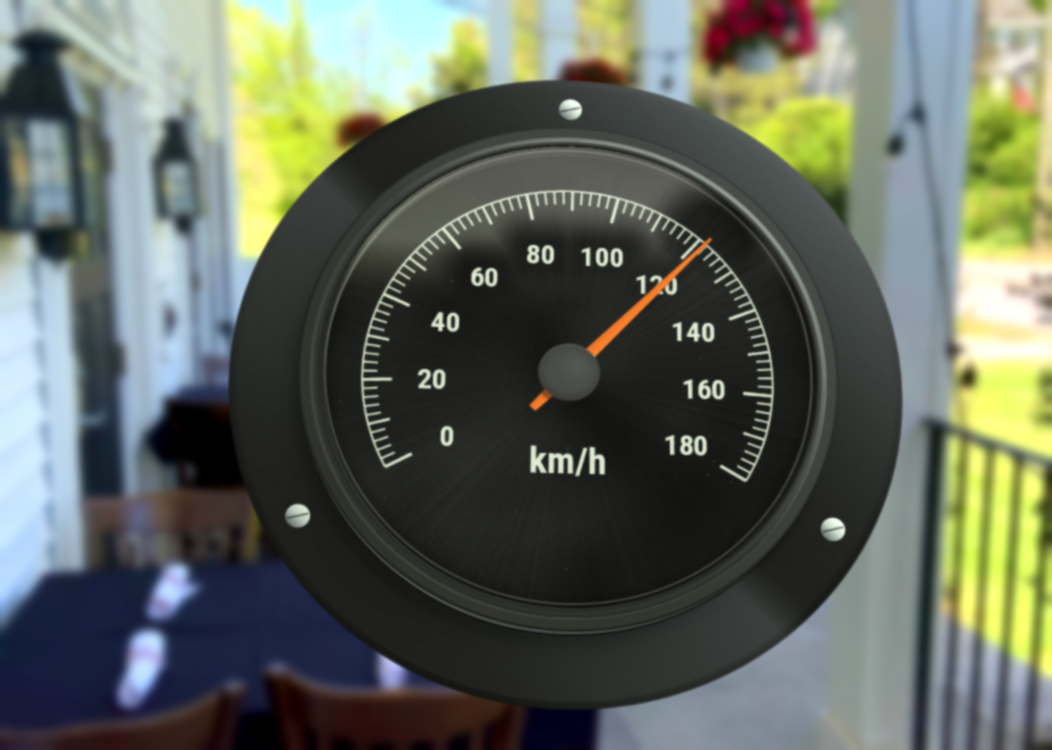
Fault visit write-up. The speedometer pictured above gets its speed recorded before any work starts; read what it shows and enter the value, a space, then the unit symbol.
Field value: 122 km/h
